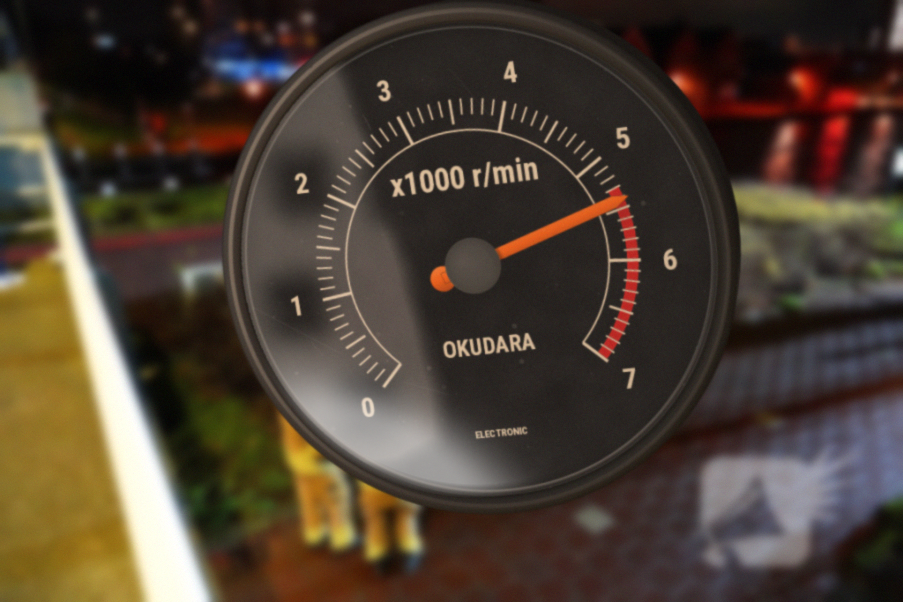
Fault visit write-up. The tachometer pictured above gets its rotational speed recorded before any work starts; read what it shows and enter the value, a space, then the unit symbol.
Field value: 5400 rpm
